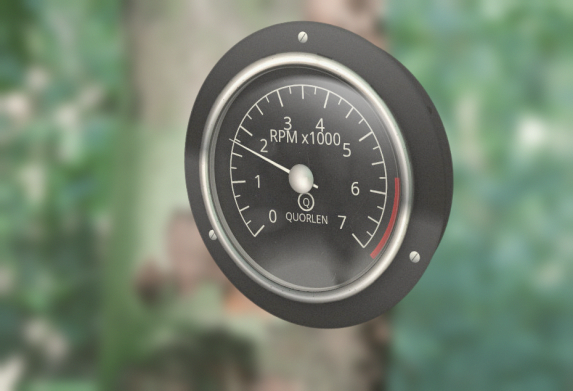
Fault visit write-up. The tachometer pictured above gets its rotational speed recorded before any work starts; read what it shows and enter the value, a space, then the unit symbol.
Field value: 1750 rpm
